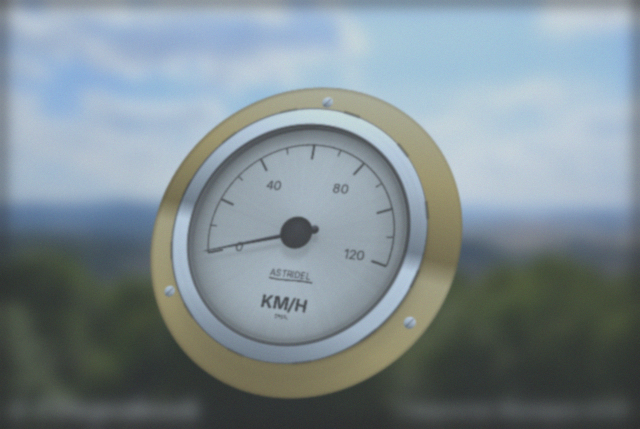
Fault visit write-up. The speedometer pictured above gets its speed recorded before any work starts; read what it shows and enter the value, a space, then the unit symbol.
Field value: 0 km/h
